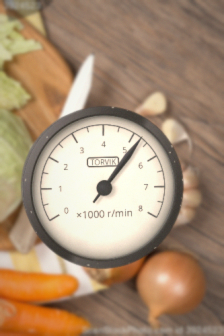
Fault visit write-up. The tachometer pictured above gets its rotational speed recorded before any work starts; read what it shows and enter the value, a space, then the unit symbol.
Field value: 5250 rpm
